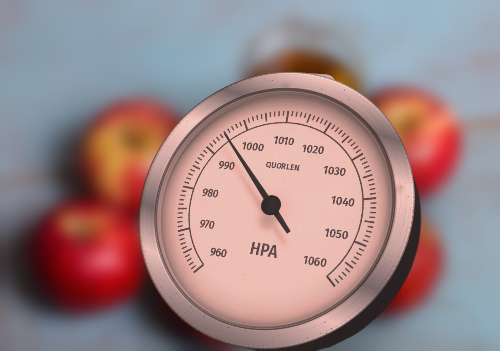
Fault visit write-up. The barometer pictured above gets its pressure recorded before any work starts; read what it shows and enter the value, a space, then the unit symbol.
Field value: 995 hPa
